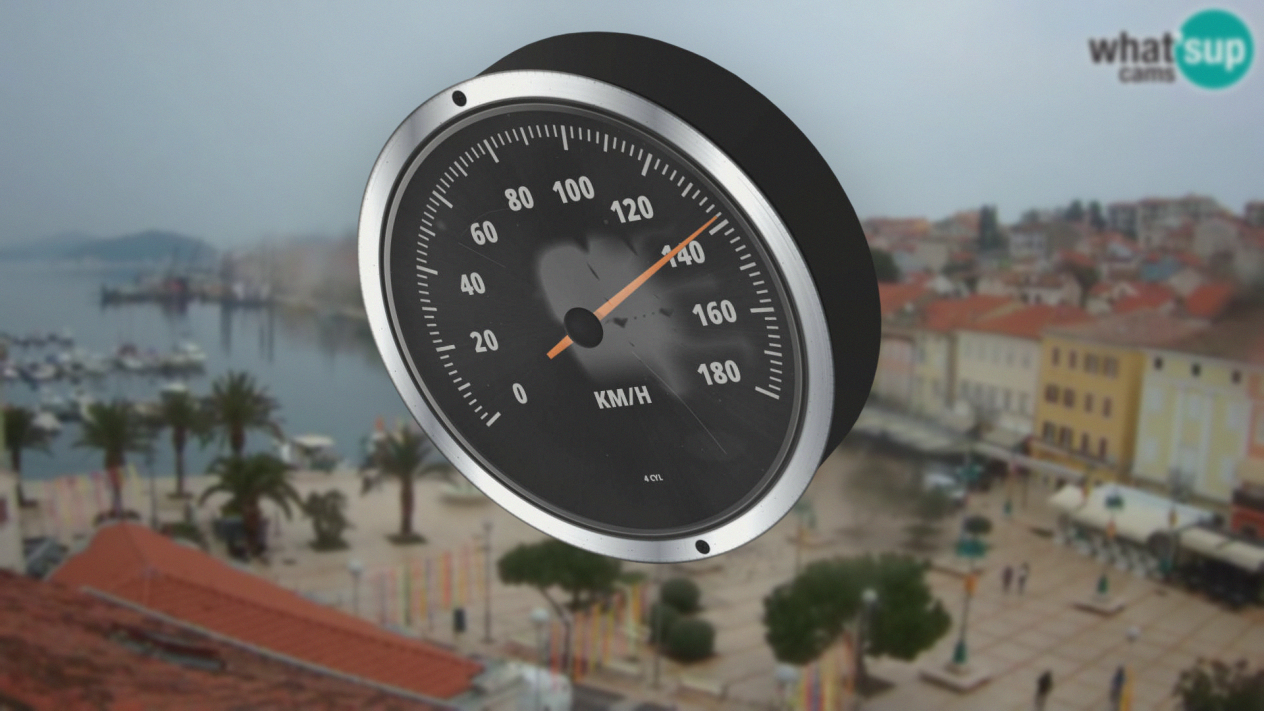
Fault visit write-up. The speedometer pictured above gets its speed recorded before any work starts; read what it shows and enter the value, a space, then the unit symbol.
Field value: 138 km/h
